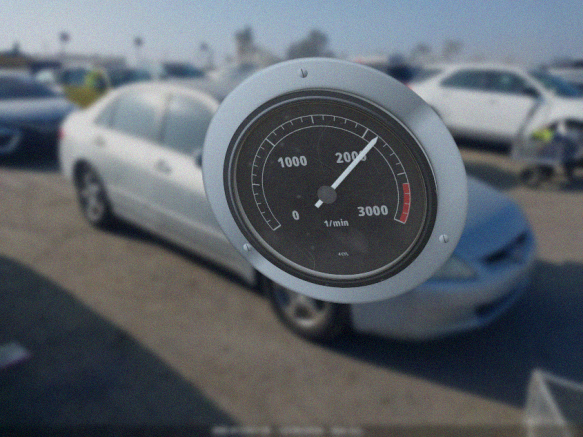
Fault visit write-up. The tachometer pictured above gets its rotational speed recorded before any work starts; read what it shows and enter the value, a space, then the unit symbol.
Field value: 2100 rpm
